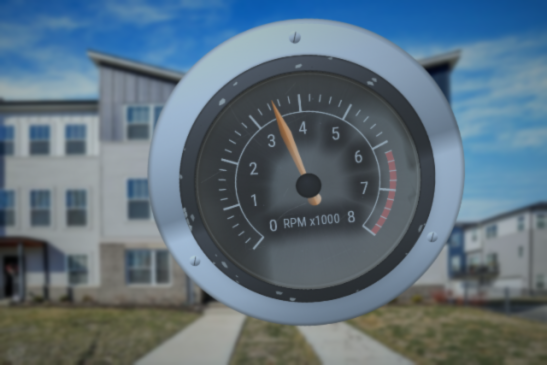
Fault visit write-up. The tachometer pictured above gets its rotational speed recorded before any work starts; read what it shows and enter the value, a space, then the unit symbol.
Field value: 3500 rpm
